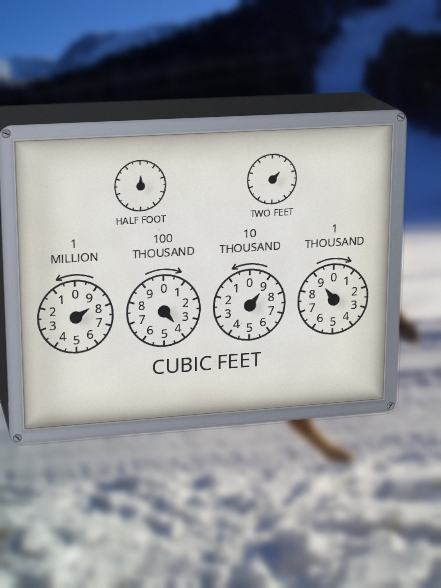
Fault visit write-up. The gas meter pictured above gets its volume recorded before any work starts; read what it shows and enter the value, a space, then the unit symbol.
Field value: 838900 ft³
